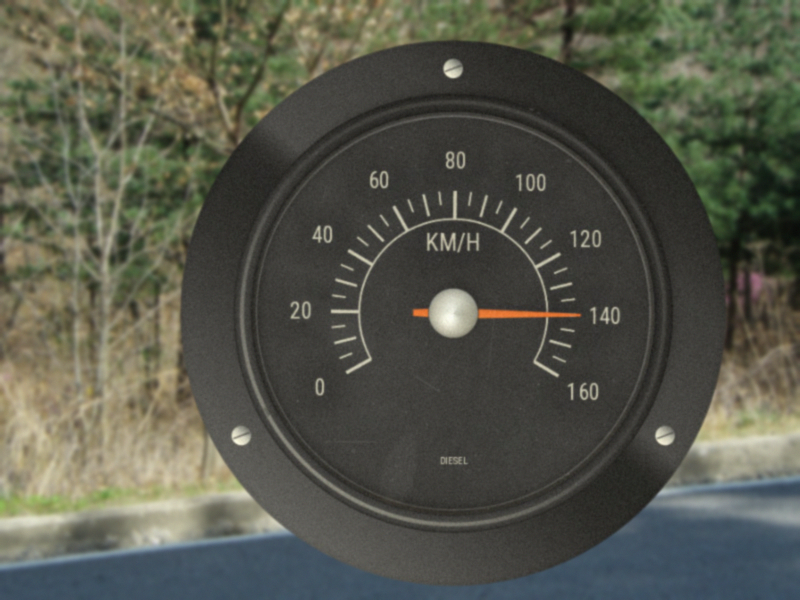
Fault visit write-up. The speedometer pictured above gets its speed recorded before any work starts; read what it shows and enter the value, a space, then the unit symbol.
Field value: 140 km/h
